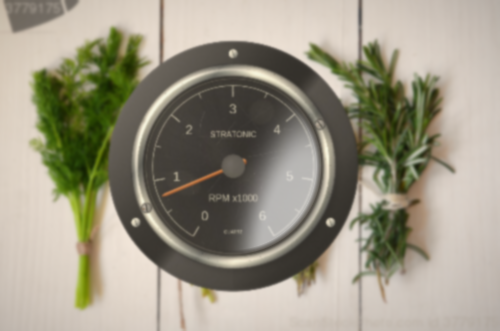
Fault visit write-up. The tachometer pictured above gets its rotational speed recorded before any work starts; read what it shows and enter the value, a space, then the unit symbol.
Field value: 750 rpm
